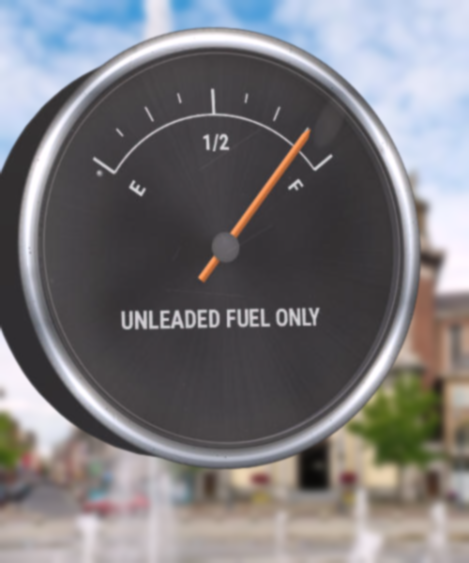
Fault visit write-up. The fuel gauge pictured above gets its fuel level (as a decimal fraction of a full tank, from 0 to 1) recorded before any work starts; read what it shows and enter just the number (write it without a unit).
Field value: 0.875
